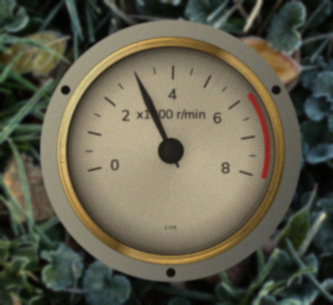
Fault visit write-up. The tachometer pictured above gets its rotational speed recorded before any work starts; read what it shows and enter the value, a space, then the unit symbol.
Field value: 3000 rpm
